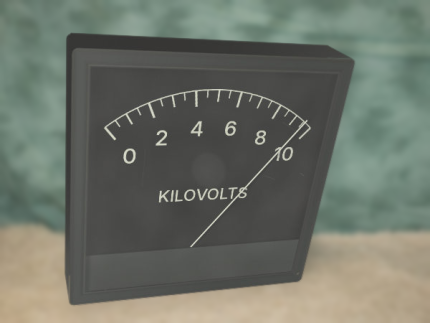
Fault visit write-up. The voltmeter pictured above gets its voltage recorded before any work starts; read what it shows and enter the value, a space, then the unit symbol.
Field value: 9.5 kV
